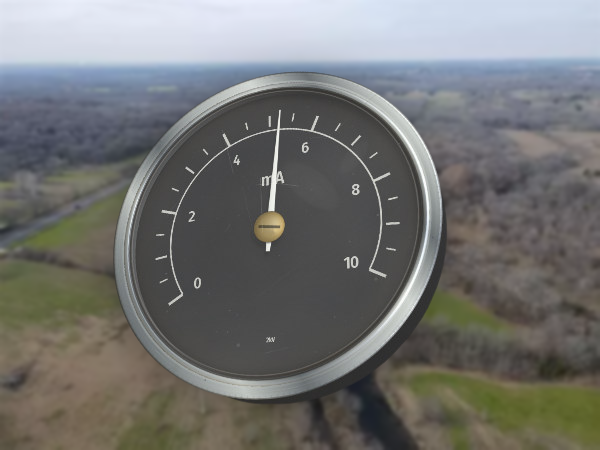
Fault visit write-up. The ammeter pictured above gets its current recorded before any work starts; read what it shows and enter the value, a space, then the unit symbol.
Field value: 5.25 mA
